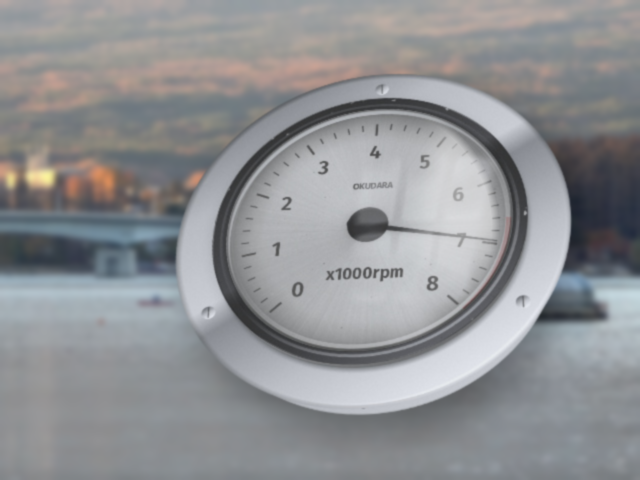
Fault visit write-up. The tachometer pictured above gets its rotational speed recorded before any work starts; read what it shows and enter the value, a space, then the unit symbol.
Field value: 7000 rpm
